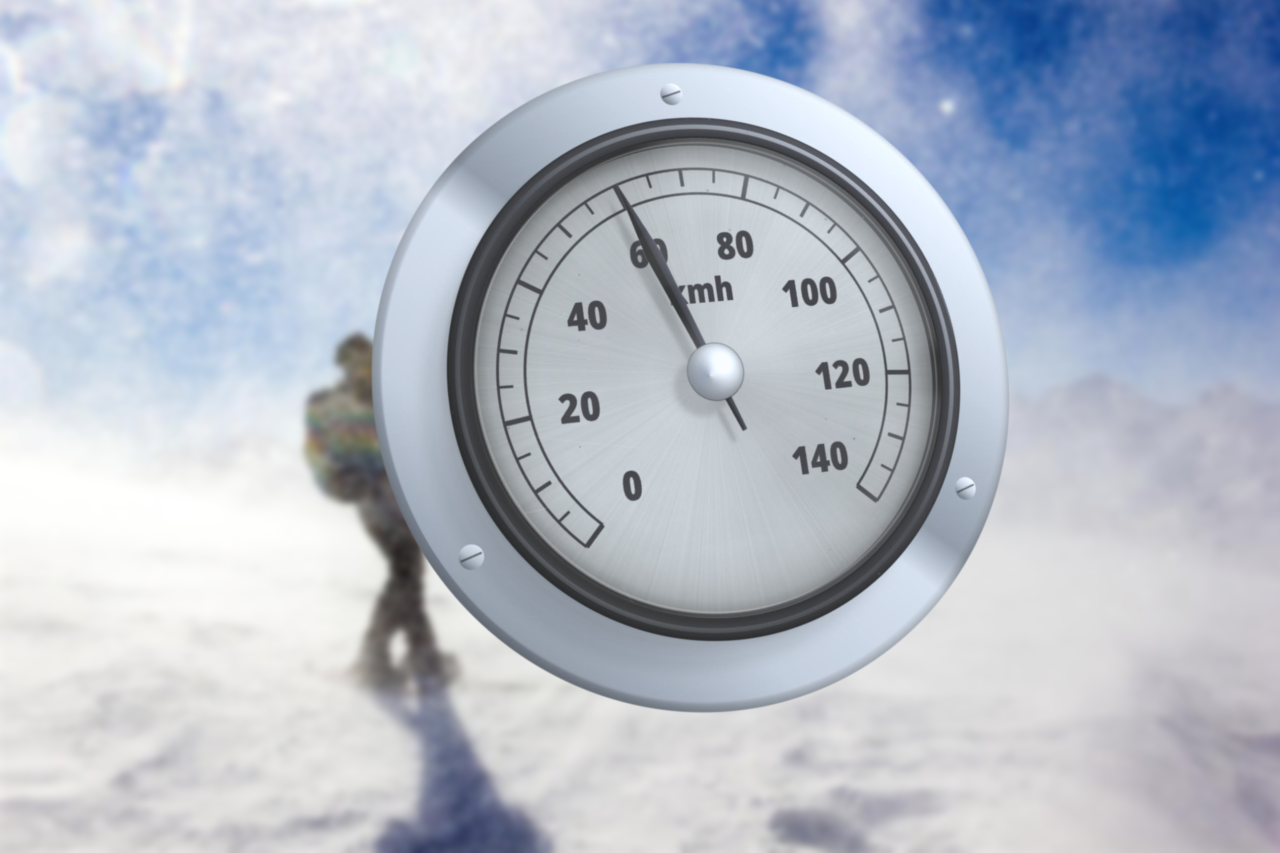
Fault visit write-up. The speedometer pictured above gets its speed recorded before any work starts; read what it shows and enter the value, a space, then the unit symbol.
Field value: 60 km/h
